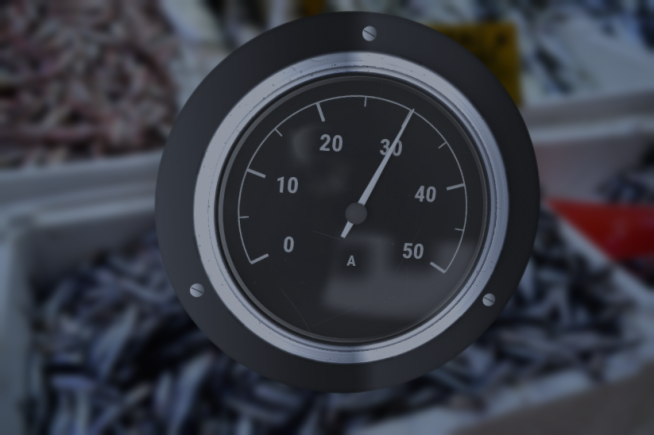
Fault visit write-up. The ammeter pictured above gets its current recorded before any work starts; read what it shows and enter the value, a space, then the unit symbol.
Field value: 30 A
